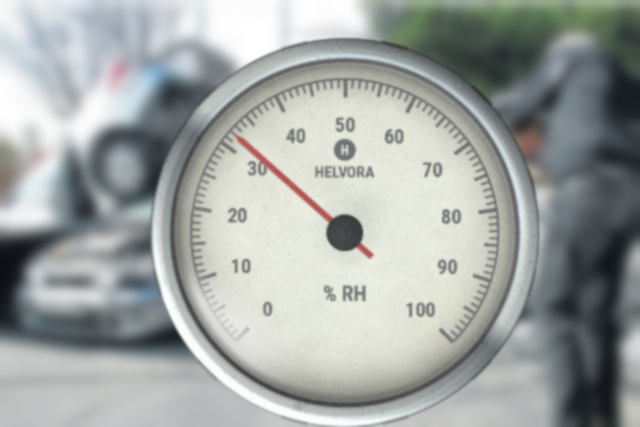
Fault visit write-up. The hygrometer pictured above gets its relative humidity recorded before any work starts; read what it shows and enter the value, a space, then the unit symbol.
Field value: 32 %
